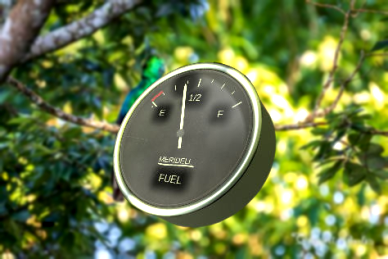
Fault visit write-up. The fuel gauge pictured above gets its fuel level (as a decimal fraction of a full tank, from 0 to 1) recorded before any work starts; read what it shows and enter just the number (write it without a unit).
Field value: 0.375
